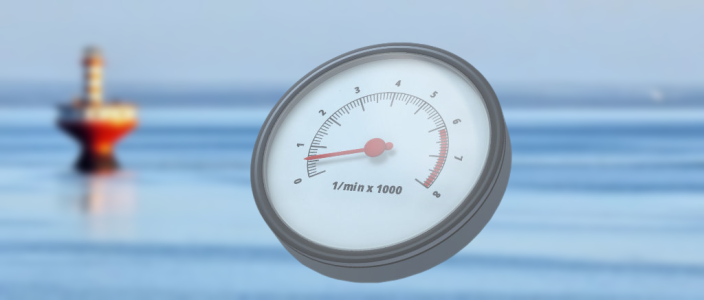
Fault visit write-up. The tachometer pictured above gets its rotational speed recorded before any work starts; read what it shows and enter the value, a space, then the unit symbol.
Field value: 500 rpm
